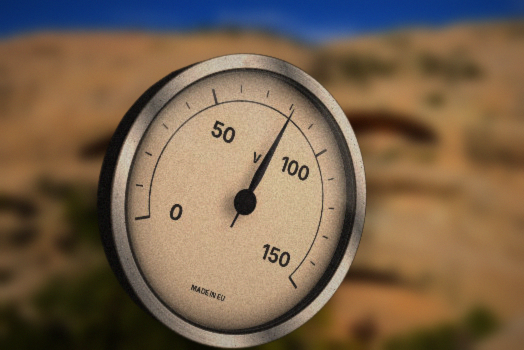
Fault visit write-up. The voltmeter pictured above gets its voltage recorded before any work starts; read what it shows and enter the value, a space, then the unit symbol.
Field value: 80 V
